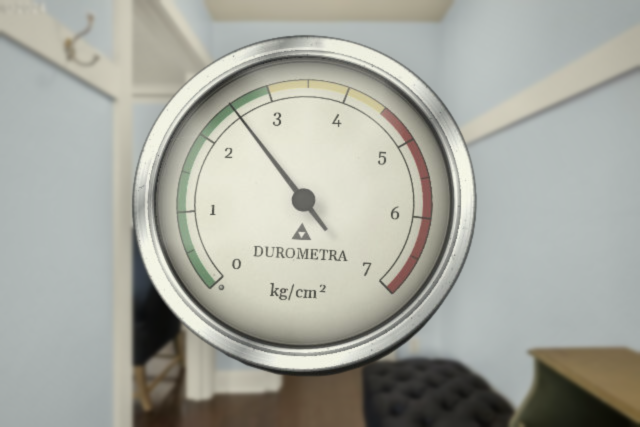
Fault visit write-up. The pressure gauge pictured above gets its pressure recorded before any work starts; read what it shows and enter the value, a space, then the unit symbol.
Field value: 2.5 kg/cm²
